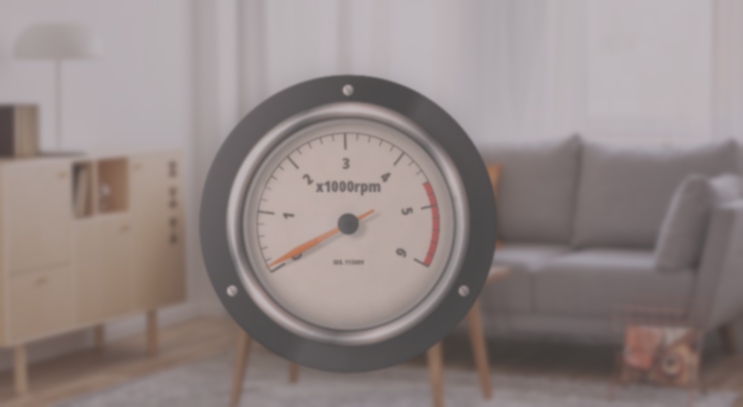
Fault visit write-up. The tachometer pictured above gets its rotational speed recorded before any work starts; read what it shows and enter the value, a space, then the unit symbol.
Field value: 100 rpm
